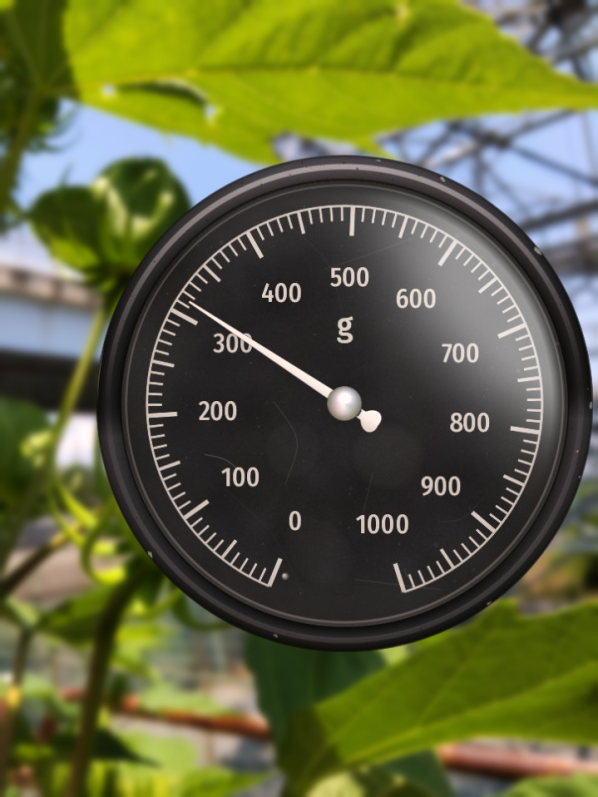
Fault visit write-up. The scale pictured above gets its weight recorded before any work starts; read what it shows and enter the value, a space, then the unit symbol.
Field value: 315 g
